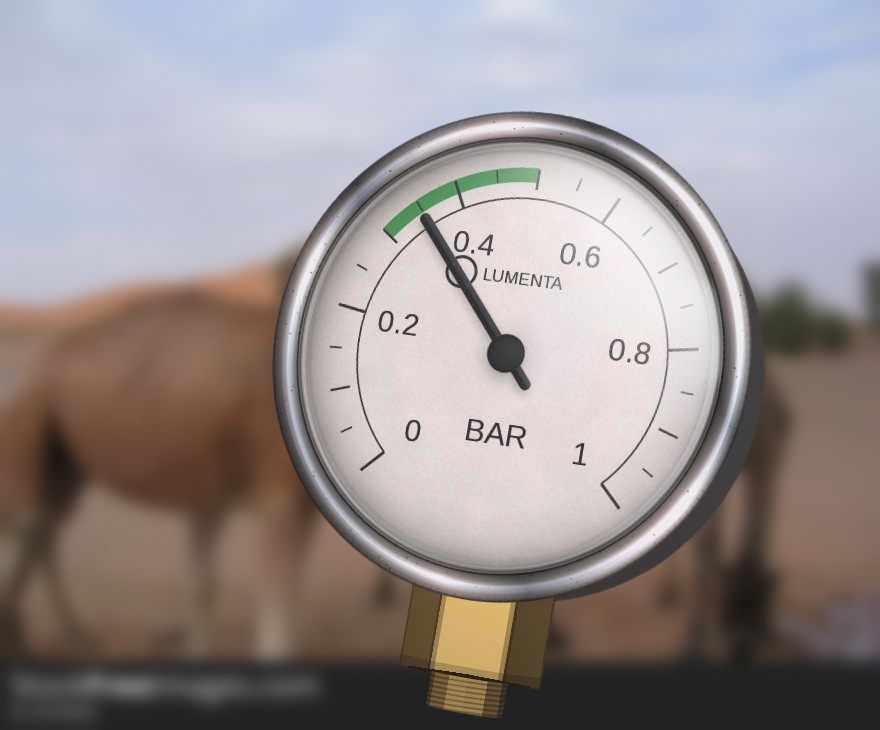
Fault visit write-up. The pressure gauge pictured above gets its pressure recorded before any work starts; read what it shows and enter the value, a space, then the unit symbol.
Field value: 0.35 bar
